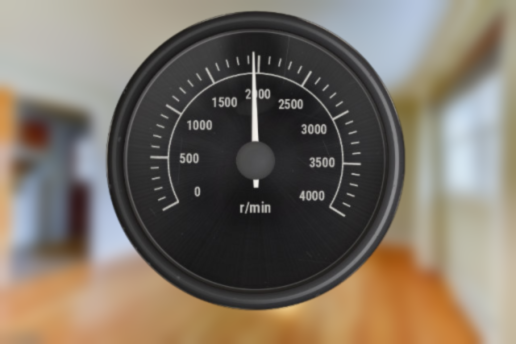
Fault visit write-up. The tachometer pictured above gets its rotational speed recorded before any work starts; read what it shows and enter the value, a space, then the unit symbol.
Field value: 1950 rpm
